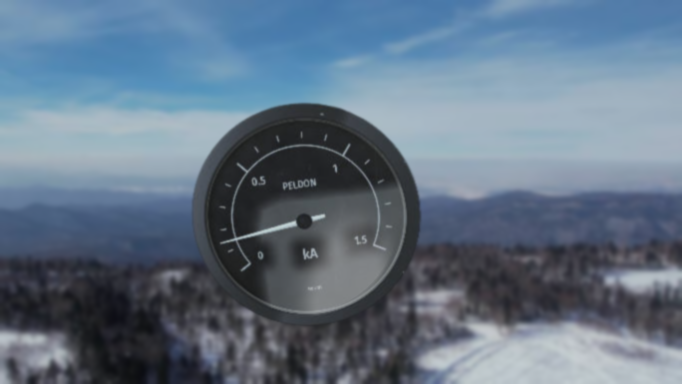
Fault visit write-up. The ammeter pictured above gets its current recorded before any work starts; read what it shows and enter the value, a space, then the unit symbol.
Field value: 0.15 kA
